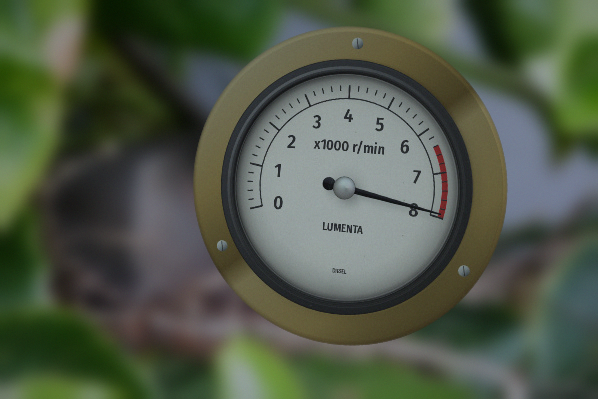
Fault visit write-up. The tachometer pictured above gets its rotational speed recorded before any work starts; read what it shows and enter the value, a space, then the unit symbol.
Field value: 7900 rpm
